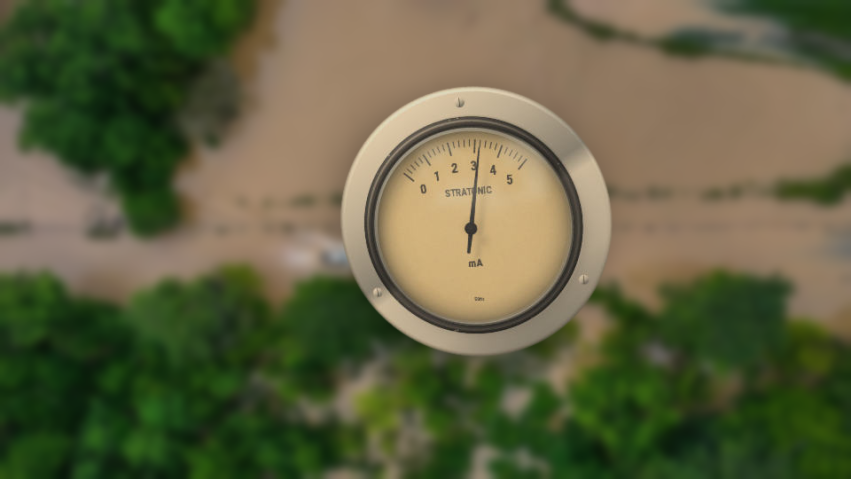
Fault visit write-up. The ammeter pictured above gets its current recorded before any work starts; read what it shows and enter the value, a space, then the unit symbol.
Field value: 3.2 mA
